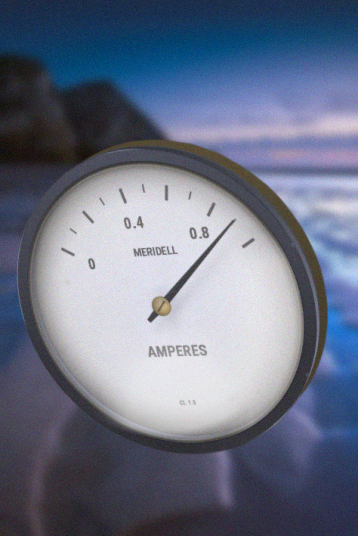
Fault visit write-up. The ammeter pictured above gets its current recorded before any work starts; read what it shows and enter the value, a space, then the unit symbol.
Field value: 0.9 A
